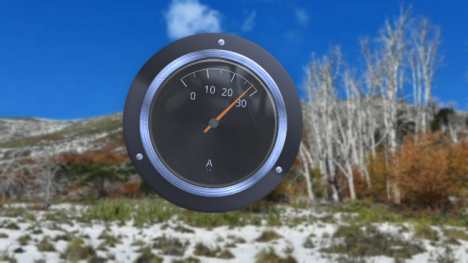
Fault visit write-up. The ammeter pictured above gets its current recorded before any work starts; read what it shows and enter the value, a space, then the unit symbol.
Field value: 27.5 A
